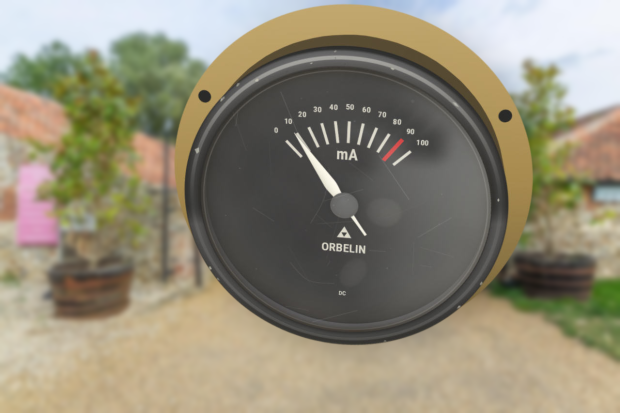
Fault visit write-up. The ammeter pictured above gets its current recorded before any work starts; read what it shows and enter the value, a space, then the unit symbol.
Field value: 10 mA
